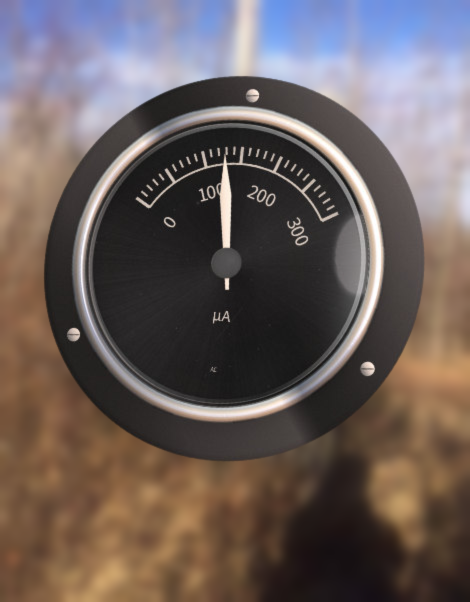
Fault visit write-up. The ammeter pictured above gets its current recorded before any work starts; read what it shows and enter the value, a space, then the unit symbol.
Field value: 130 µA
